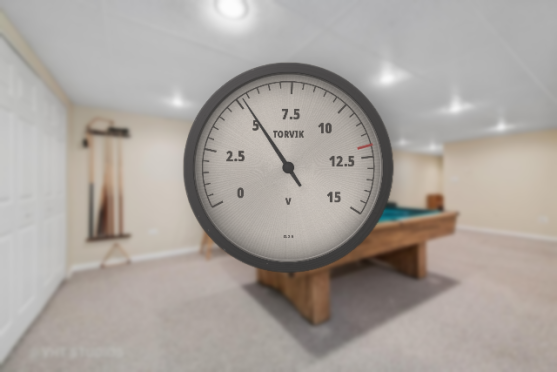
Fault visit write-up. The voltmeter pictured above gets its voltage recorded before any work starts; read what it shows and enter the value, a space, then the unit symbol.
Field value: 5.25 V
